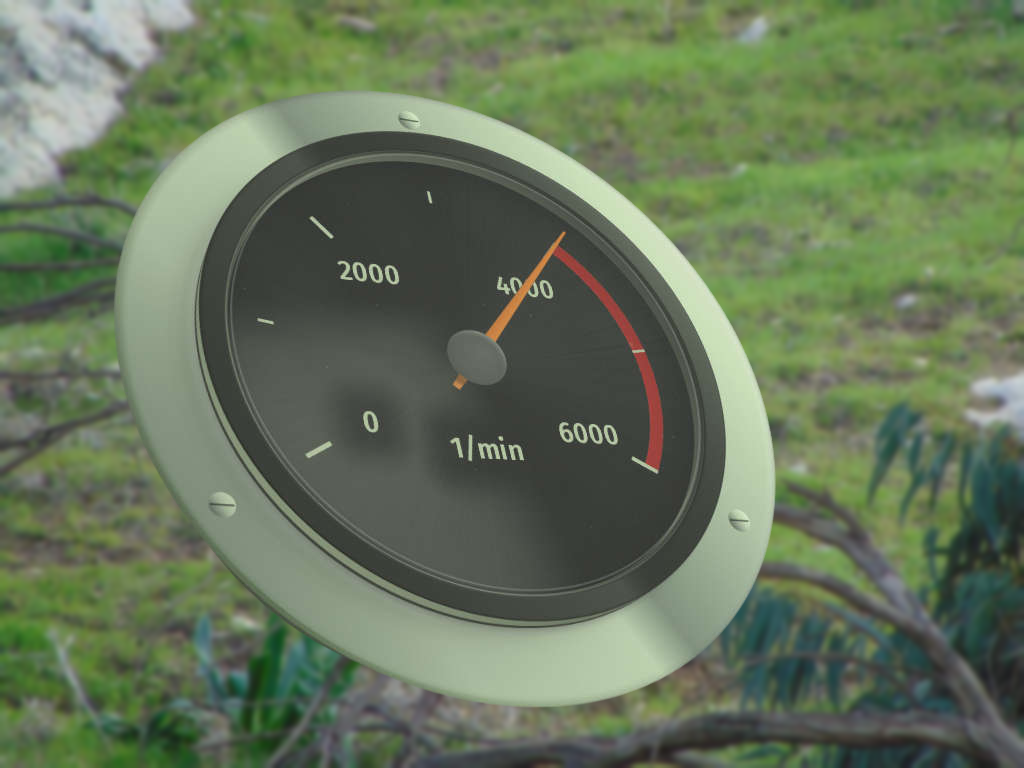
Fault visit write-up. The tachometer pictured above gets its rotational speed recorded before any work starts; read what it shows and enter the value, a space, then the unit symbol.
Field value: 4000 rpm
